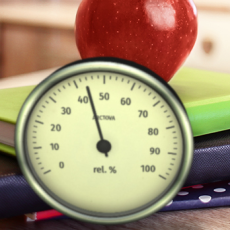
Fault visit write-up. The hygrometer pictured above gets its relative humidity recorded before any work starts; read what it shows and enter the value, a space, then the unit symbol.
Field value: 44 %
